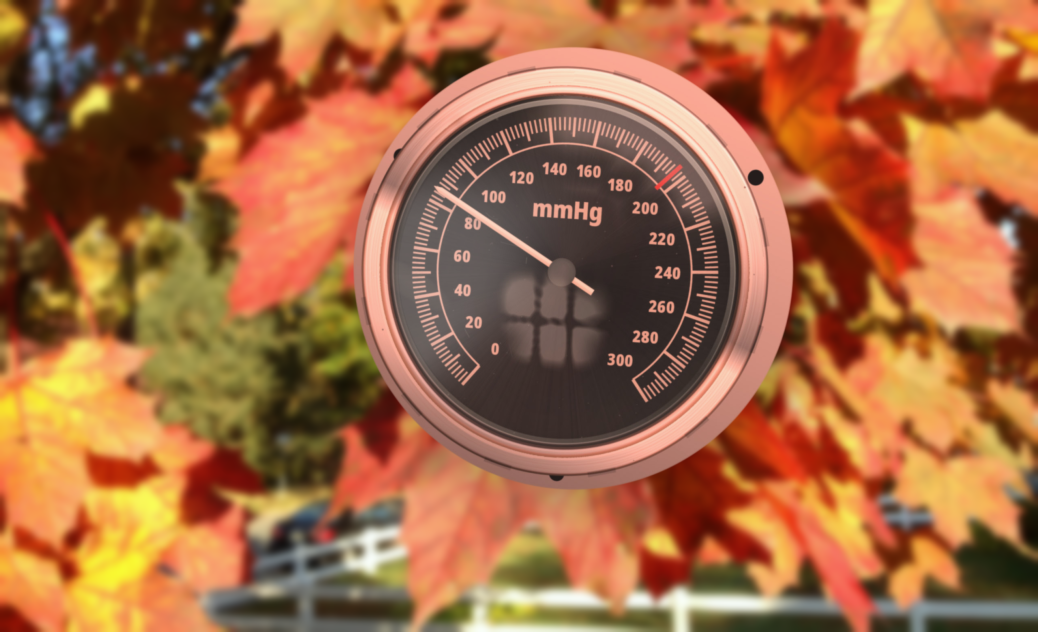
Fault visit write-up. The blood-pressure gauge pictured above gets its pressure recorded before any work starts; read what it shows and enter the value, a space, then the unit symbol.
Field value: 86 mmHg
